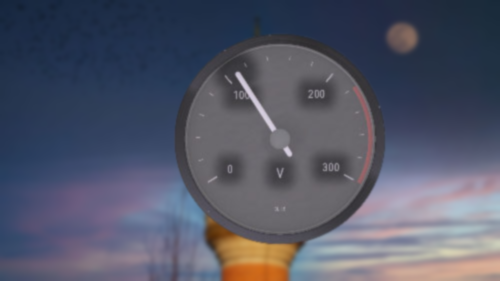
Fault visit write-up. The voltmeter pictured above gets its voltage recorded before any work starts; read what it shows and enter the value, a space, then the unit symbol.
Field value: 110 V
